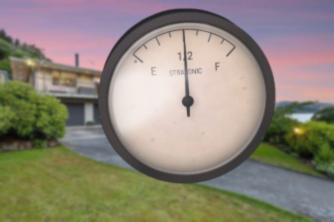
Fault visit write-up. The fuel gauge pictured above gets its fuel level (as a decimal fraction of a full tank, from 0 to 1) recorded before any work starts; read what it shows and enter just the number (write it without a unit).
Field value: 0.5
